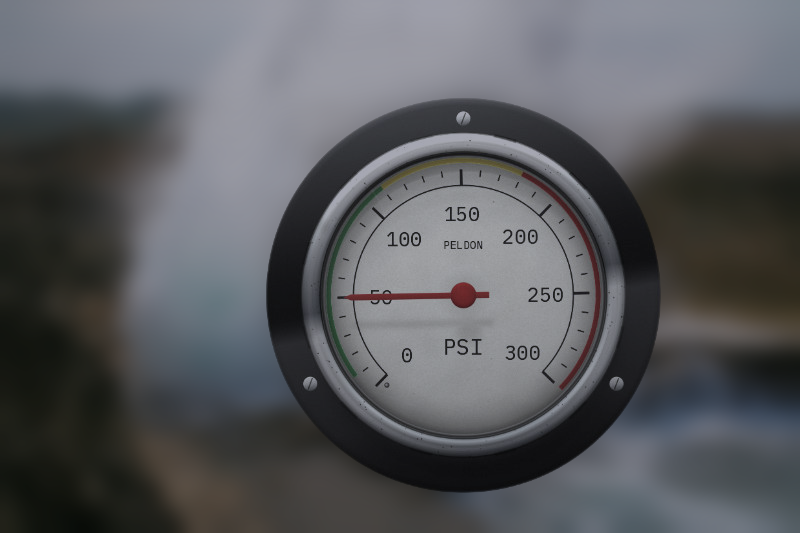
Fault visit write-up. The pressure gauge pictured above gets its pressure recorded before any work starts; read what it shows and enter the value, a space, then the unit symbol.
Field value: 50 psi
